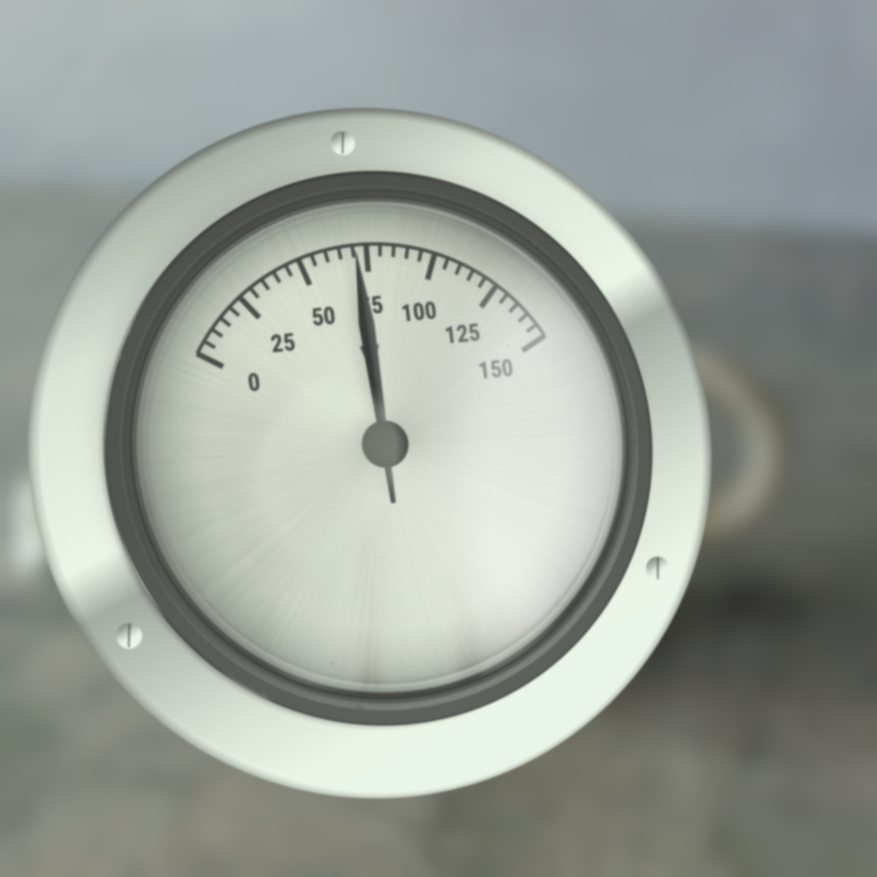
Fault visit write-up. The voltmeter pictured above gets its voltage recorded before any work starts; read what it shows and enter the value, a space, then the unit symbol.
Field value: 70 V
